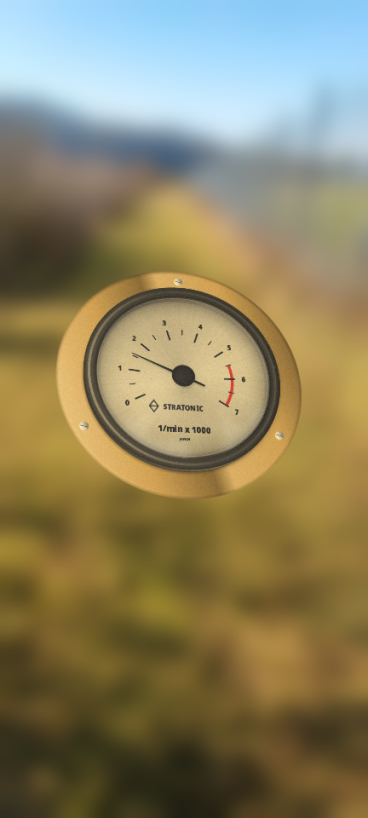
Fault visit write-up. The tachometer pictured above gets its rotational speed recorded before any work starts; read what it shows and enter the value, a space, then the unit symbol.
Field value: 1500 rpm
